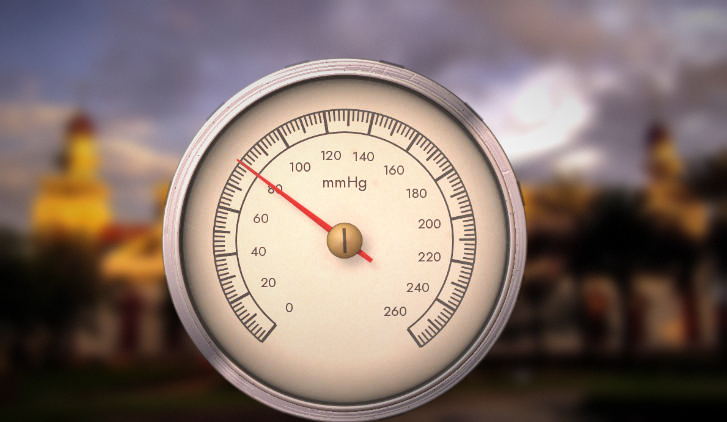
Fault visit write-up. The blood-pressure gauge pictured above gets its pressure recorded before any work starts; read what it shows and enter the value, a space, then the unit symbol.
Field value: 80 mmHg
